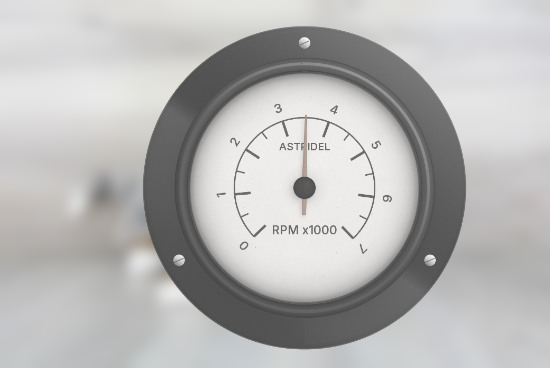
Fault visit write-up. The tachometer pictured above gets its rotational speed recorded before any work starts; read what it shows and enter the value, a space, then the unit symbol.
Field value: 3500 rpm
